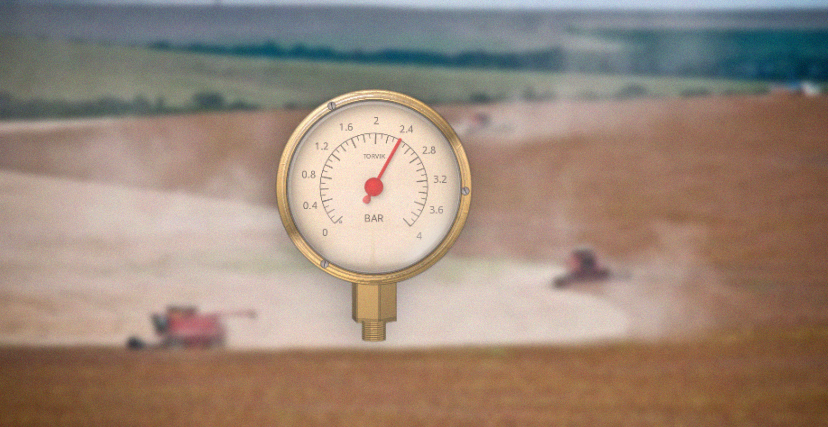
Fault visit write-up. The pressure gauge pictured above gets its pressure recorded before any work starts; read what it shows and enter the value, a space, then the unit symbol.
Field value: 2.4 bar
